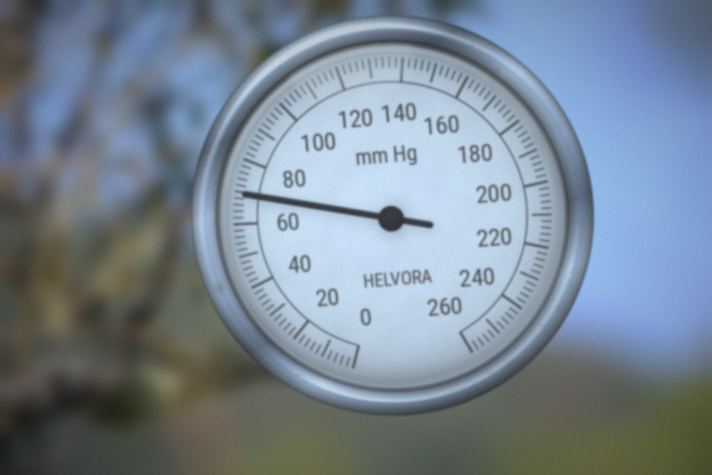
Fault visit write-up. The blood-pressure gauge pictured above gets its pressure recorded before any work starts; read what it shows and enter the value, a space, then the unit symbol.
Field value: 70 mmHg
